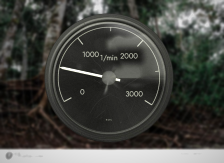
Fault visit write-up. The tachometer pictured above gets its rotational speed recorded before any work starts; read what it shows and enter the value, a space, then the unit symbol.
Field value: 500 rpm
